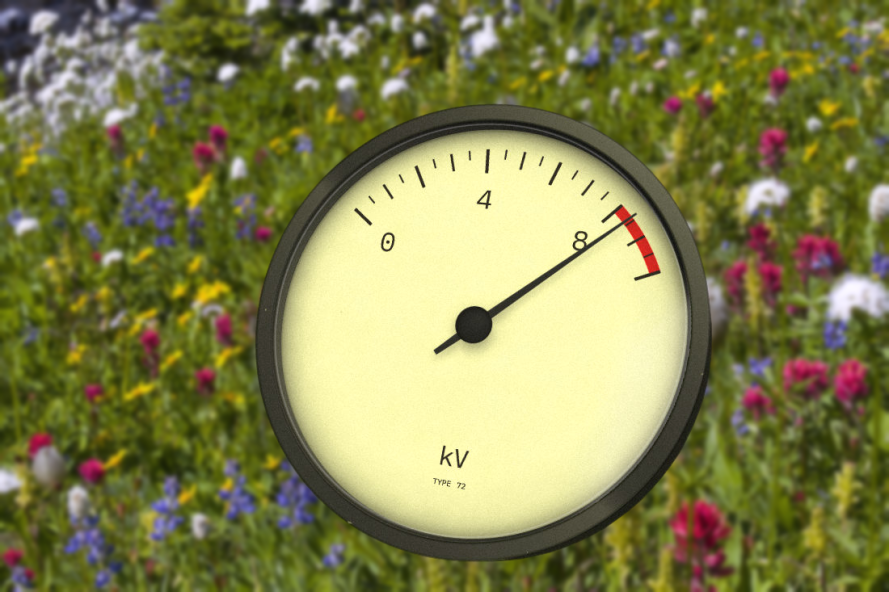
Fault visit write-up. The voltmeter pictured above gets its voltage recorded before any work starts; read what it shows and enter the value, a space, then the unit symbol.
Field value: 8.5 kV
